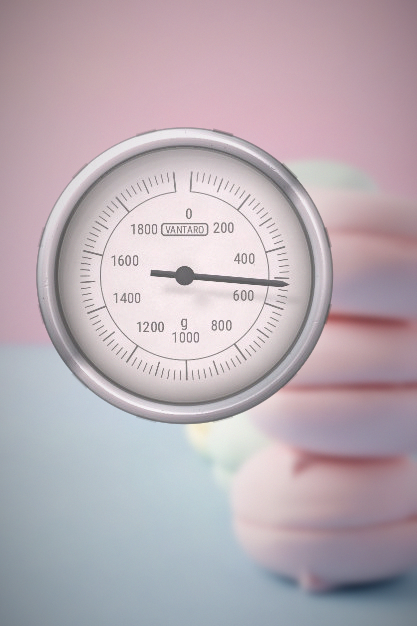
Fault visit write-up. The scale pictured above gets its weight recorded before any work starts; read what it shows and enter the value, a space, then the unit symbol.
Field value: 520 g
